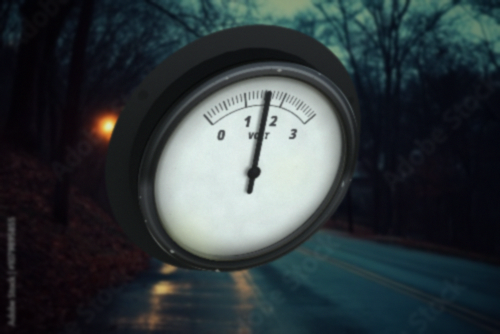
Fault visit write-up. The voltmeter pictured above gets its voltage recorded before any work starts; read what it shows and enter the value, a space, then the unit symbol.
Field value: 1.5 V
